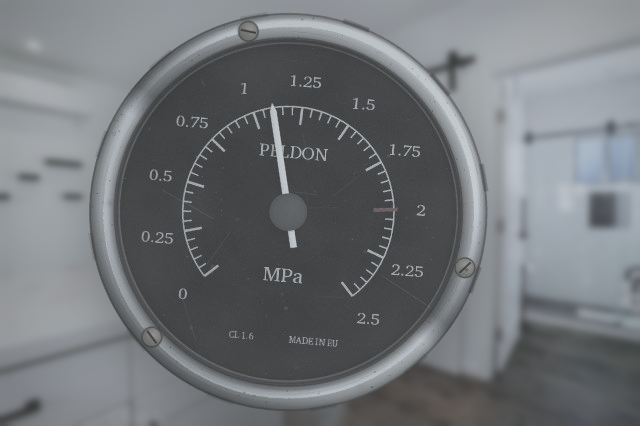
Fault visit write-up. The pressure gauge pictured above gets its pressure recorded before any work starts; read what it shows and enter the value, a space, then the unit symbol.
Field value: 1.1 MPa
